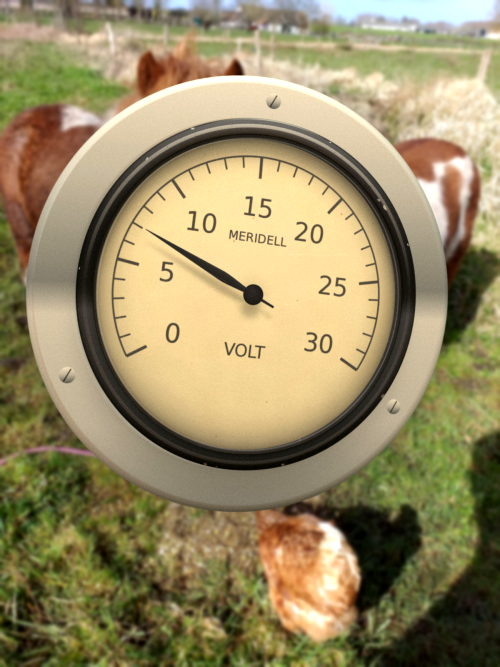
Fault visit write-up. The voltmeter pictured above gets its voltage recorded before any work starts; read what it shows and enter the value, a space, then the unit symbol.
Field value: 7 V
